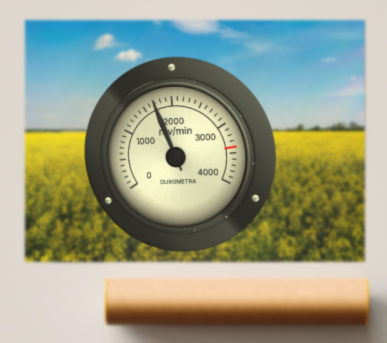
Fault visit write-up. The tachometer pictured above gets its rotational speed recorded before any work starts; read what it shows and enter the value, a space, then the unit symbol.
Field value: 1700 rpm
